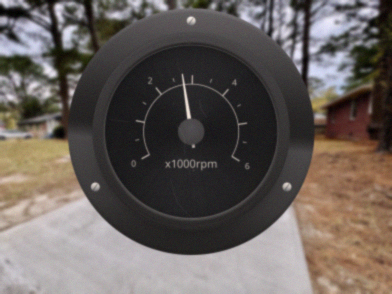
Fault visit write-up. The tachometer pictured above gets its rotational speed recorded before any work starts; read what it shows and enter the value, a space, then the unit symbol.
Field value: 2750 rpm
